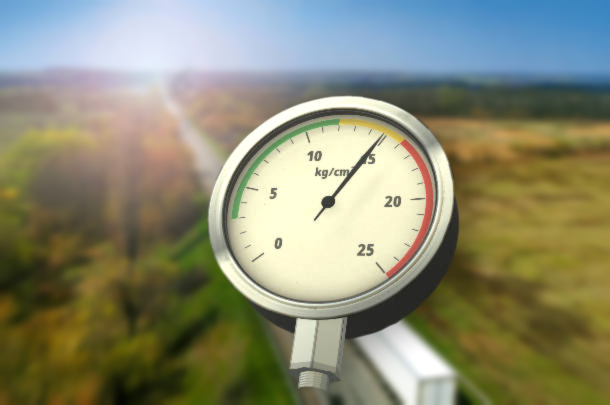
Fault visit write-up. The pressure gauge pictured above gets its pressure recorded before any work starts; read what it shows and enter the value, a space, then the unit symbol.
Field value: 15 kg/cm²
